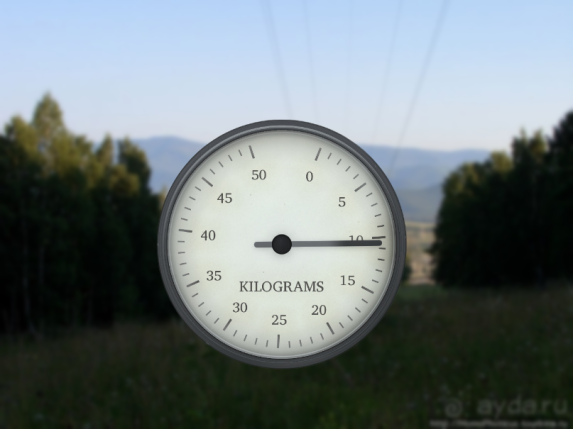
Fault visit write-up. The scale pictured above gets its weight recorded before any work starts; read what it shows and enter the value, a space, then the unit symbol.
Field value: 10.5 kg
